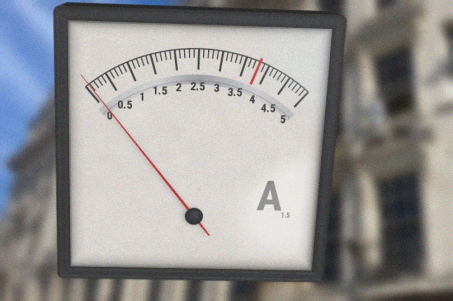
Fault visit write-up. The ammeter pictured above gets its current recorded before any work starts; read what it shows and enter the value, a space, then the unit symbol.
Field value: 0.1 A
